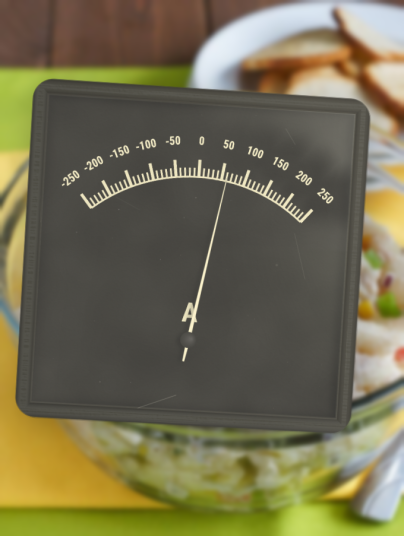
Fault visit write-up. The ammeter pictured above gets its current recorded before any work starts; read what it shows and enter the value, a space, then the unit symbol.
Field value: 60 A
